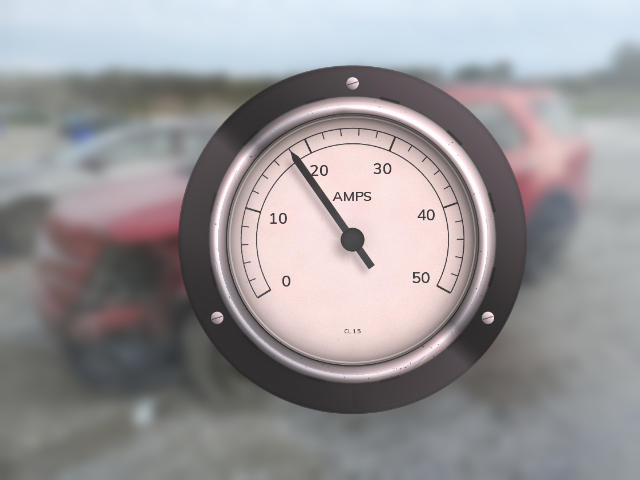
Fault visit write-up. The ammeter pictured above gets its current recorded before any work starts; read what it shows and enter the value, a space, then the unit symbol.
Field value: 18 A
